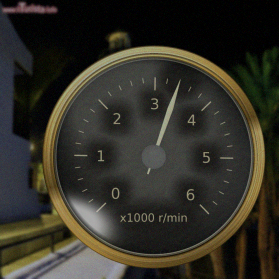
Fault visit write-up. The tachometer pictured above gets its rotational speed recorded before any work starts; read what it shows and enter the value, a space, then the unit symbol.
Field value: 3400 rpm
